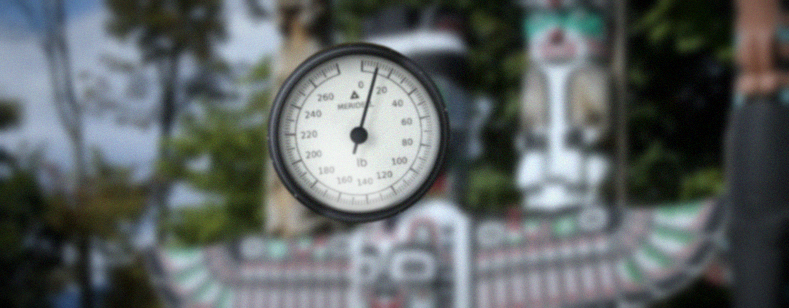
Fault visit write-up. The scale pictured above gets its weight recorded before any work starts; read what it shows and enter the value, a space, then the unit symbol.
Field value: 10 lb
